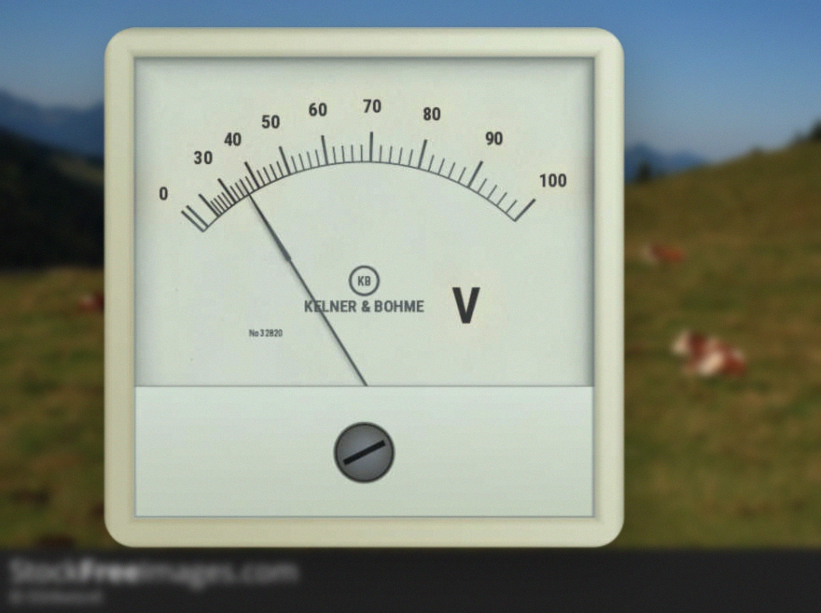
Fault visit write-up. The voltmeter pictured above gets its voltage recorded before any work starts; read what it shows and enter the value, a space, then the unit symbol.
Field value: 36 V
